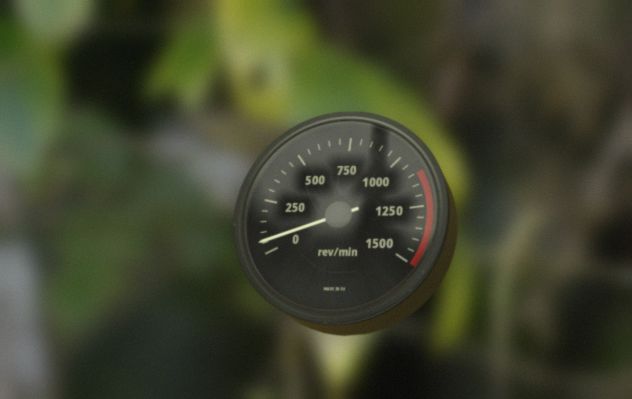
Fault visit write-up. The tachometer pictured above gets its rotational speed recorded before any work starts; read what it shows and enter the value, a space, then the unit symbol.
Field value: 50 rpm
